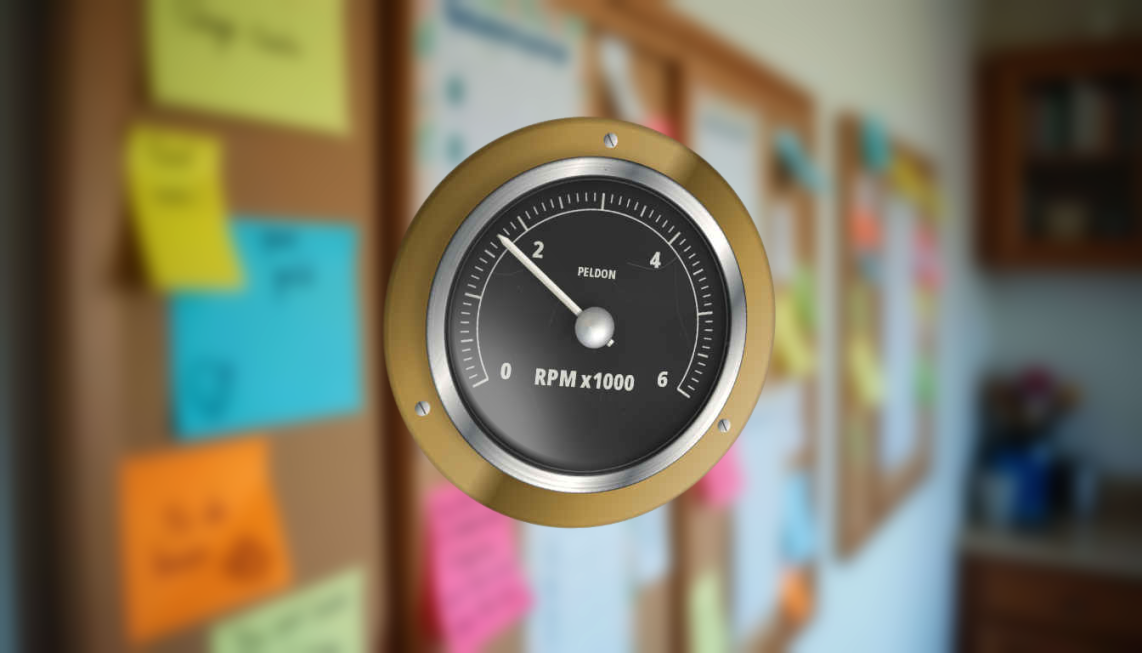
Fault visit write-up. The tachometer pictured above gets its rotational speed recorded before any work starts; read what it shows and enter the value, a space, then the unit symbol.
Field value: 1700 rpm
